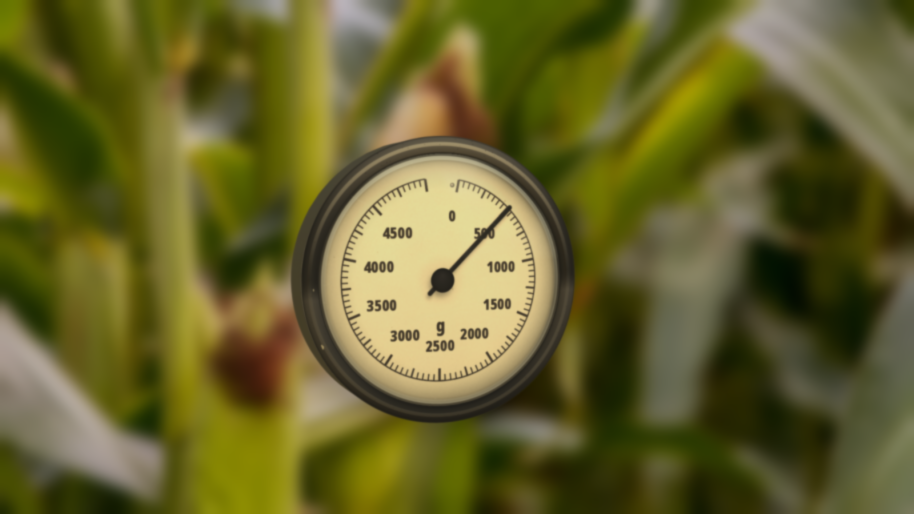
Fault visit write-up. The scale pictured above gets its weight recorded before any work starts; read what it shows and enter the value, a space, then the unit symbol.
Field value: 500 g
